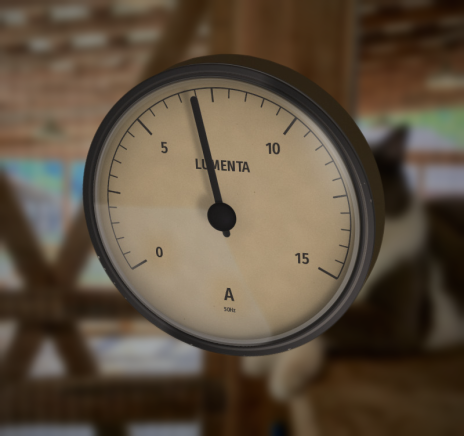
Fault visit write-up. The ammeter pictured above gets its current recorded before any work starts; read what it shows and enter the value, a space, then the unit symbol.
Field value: 7 A
